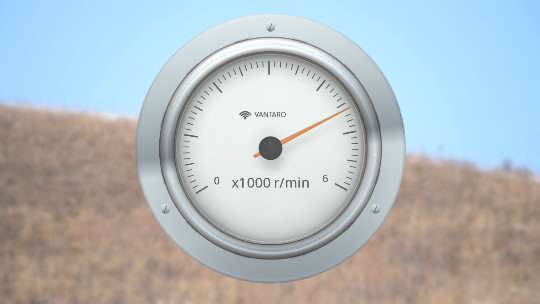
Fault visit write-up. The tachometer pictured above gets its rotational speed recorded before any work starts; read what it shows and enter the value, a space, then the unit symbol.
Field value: 4600 rpm
